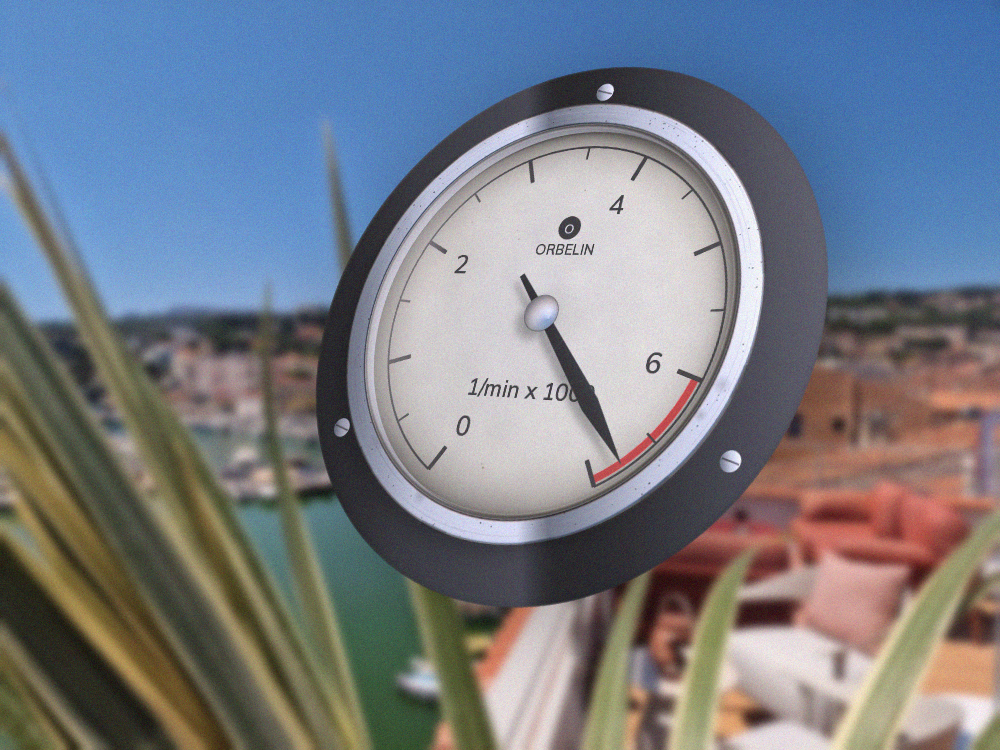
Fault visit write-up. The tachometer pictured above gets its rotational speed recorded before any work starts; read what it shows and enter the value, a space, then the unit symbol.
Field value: 6750 rpm
